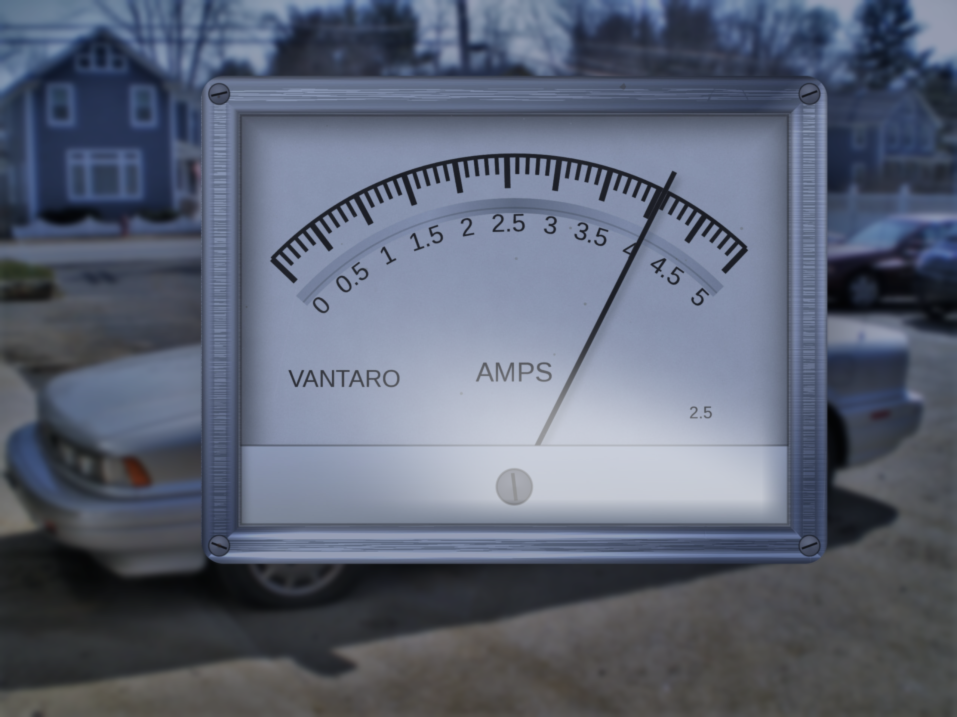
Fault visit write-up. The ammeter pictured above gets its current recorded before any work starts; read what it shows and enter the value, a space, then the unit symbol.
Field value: 4.05 A
